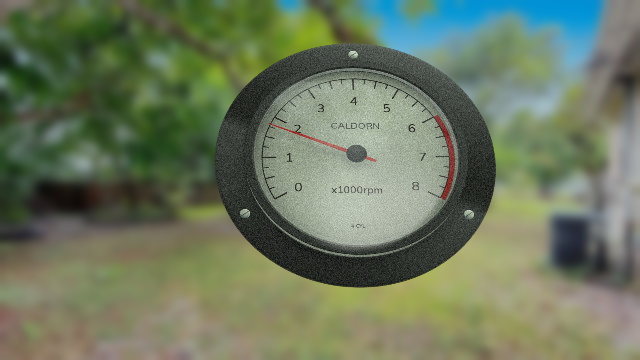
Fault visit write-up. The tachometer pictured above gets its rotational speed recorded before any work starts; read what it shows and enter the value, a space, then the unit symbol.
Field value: 1750 rpm
